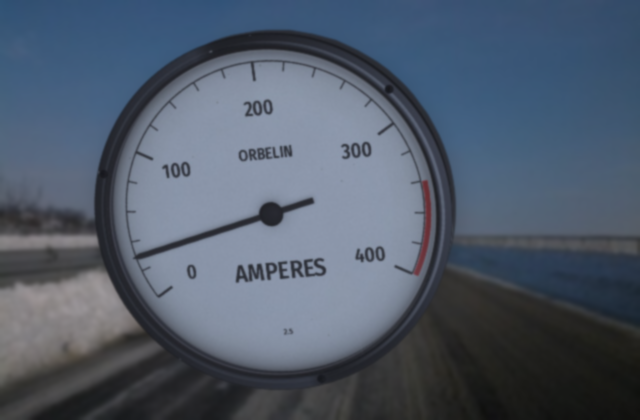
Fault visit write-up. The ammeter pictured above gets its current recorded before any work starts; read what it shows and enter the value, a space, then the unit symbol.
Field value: 30 A
